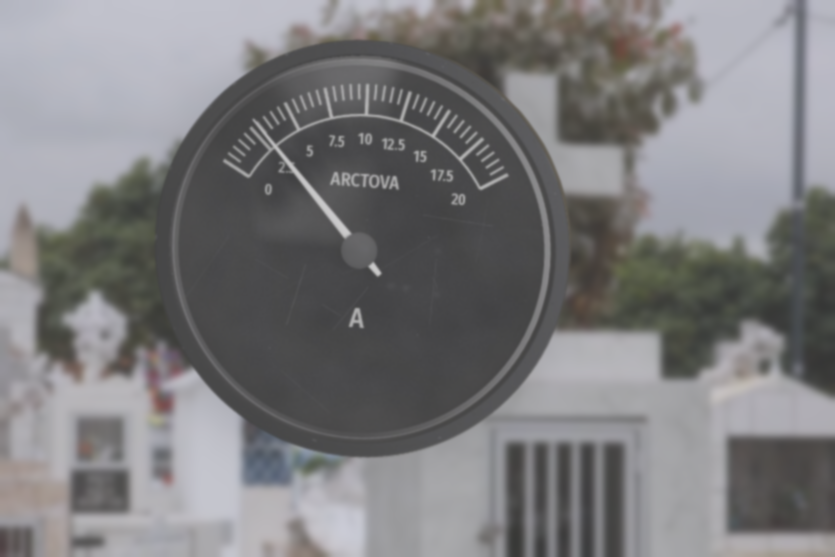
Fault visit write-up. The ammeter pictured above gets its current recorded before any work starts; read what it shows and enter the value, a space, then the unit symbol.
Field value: 3 A
